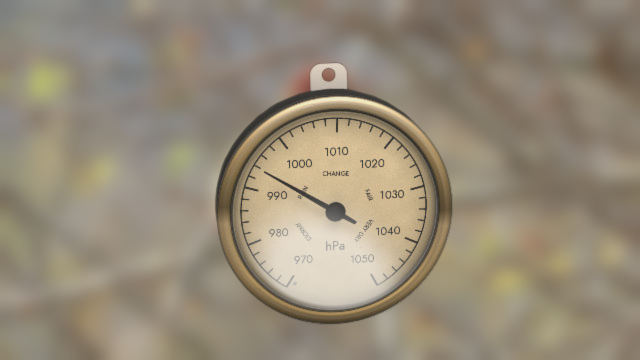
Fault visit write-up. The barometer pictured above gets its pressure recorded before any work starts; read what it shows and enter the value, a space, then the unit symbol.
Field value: 994 hPa
